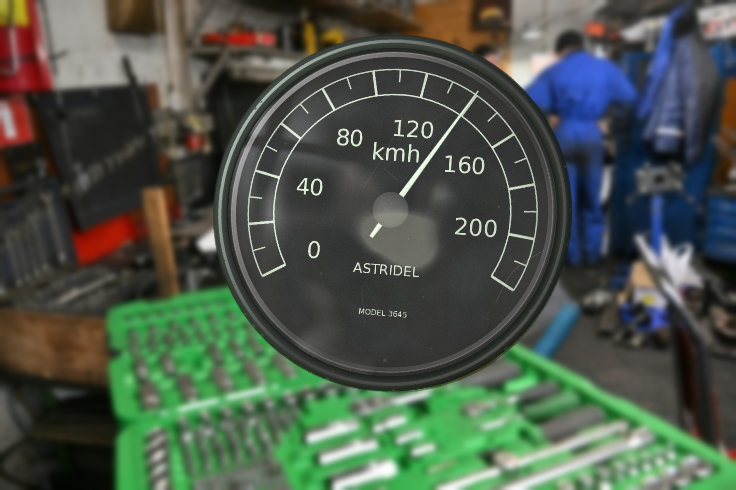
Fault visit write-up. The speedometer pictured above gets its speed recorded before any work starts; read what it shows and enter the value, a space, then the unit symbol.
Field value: 140 km/h
